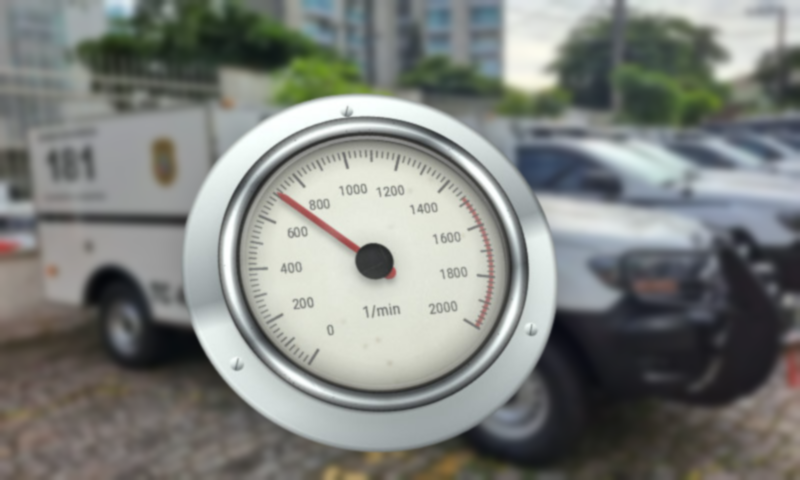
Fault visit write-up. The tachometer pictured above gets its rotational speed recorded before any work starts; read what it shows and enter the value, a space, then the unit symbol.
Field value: 700 rpm
